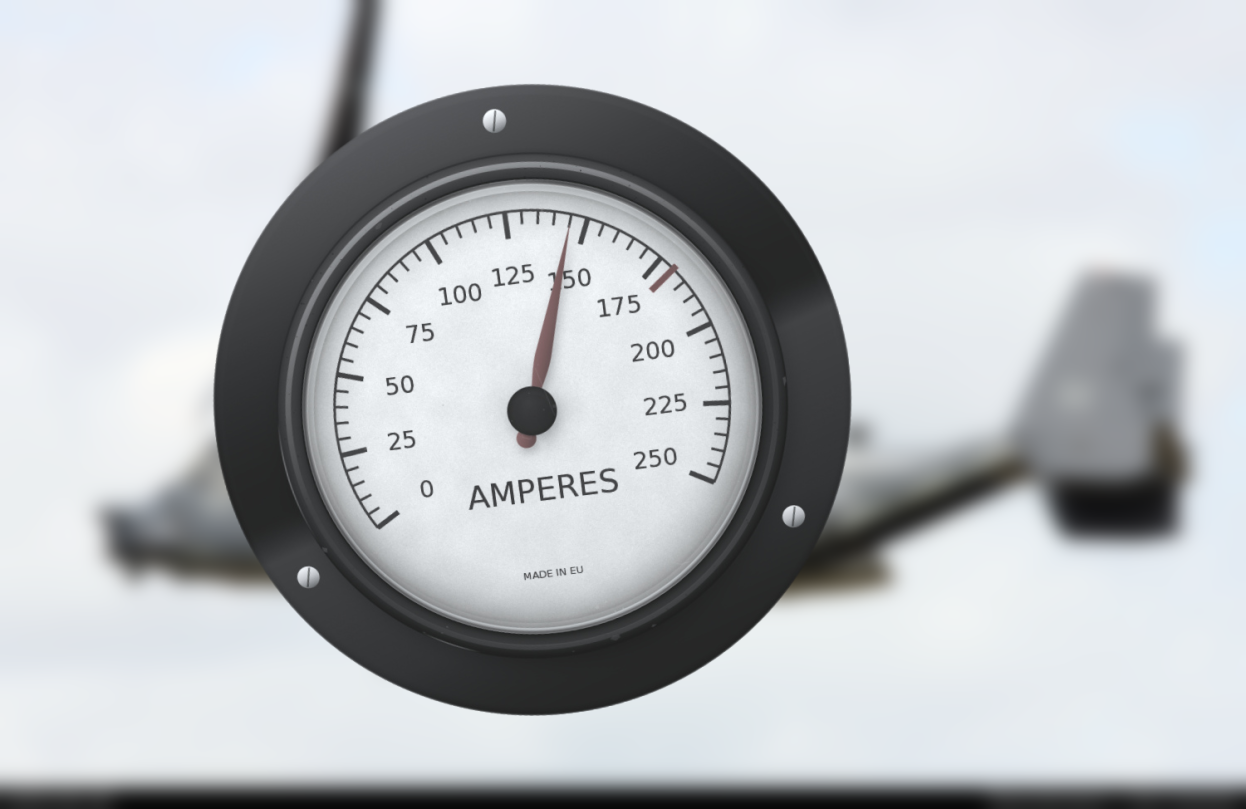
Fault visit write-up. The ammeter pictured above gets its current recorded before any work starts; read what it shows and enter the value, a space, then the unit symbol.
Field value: 145 A
